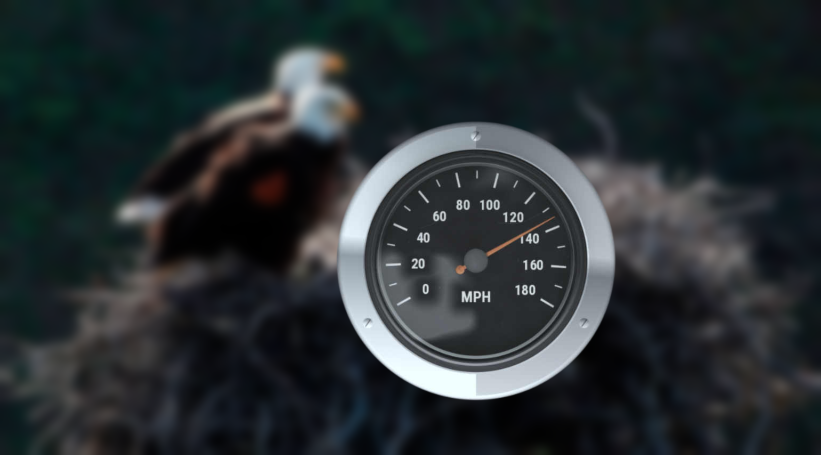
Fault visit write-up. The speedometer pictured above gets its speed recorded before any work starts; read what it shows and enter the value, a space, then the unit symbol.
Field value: 135 mph
